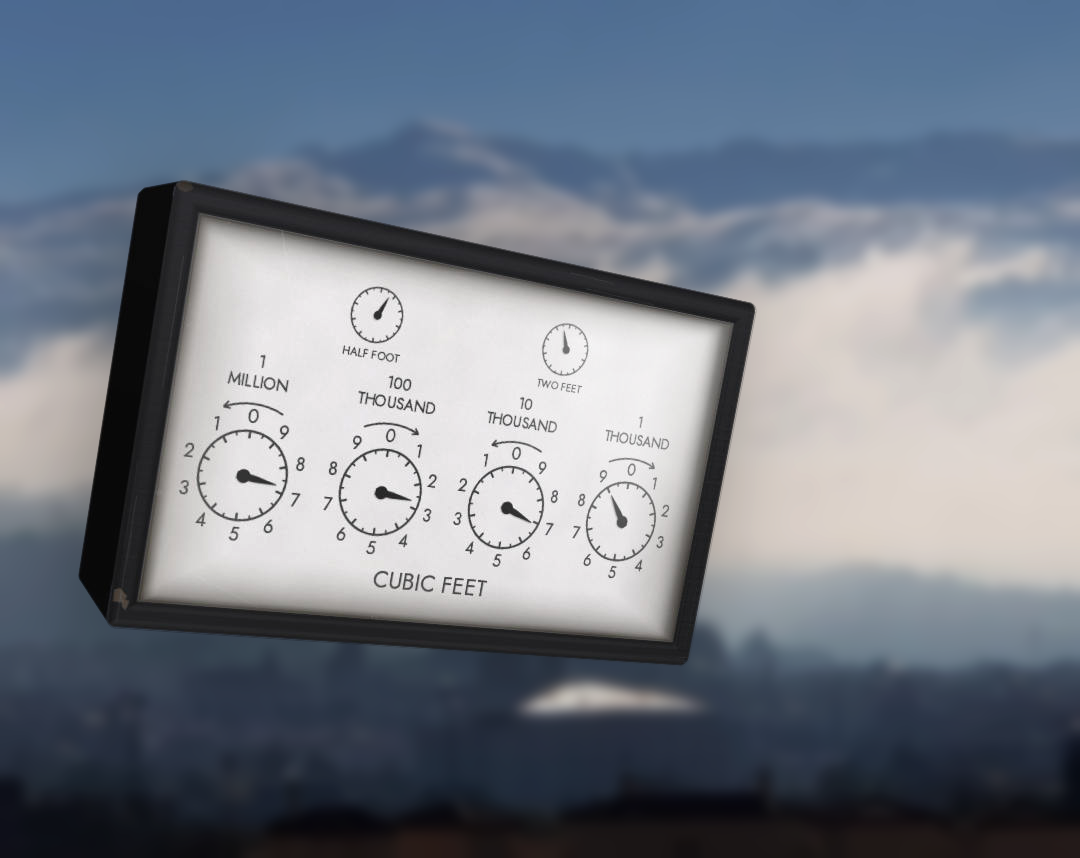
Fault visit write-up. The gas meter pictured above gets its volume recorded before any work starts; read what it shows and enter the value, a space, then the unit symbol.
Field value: 726900 ft³
